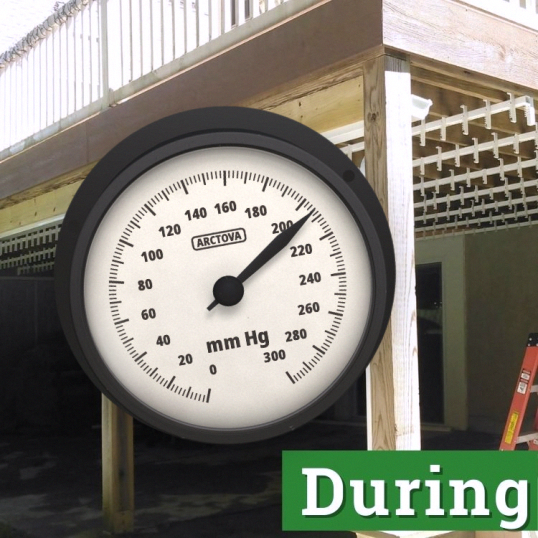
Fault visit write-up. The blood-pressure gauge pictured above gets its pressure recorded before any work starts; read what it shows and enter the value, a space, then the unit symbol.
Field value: 206 mmHg
